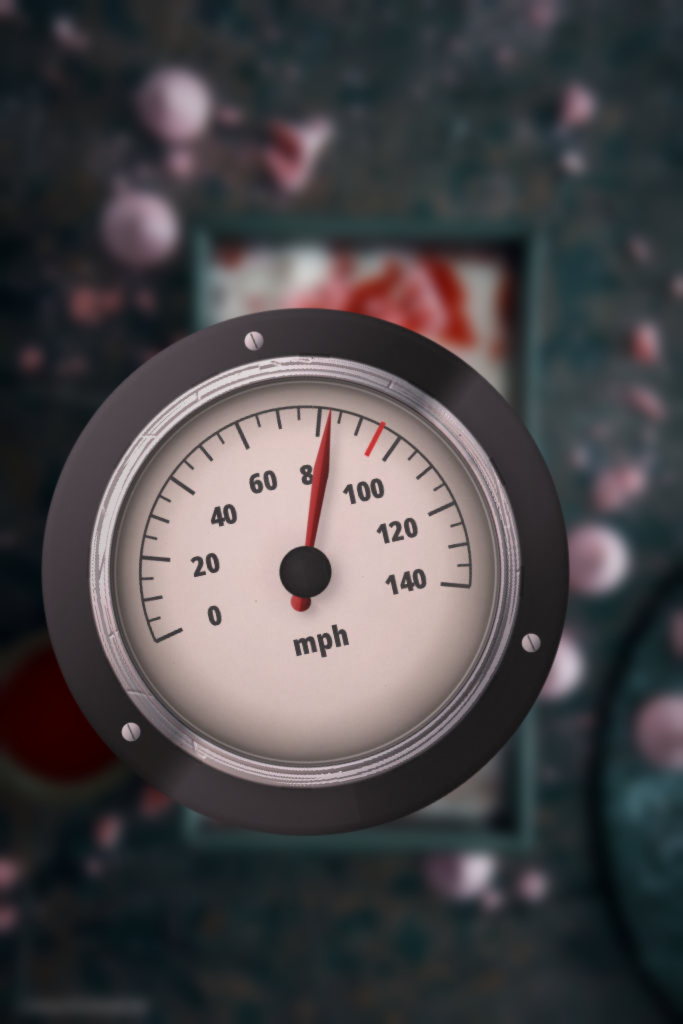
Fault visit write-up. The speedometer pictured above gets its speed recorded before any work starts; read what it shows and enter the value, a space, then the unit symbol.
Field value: 82.5 mph
